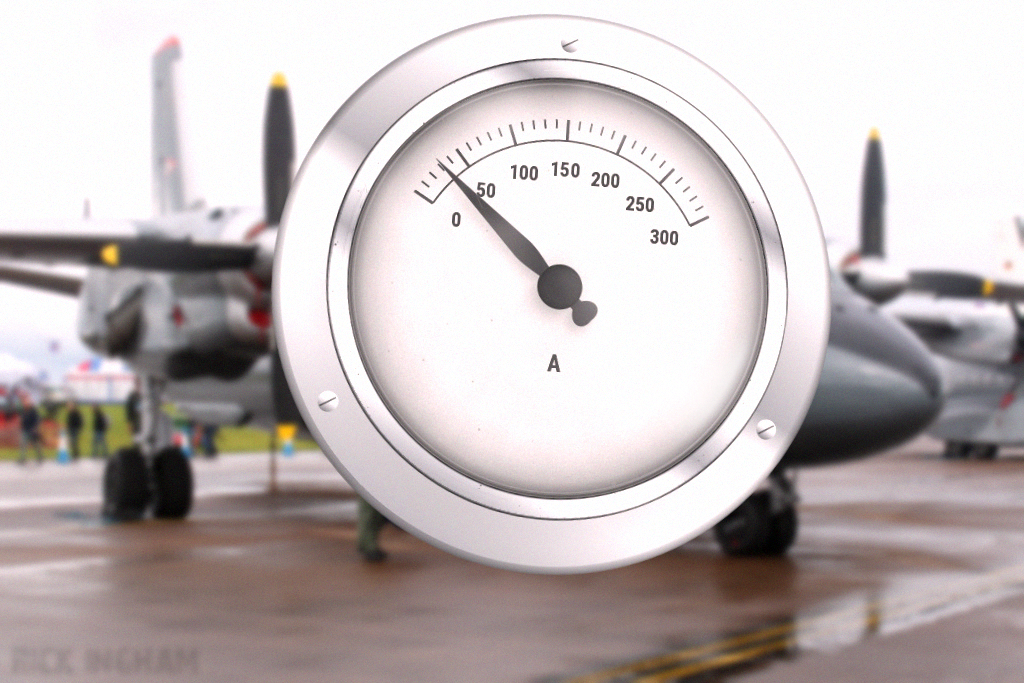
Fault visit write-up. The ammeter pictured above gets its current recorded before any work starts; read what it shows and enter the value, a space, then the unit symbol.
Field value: 30 A
